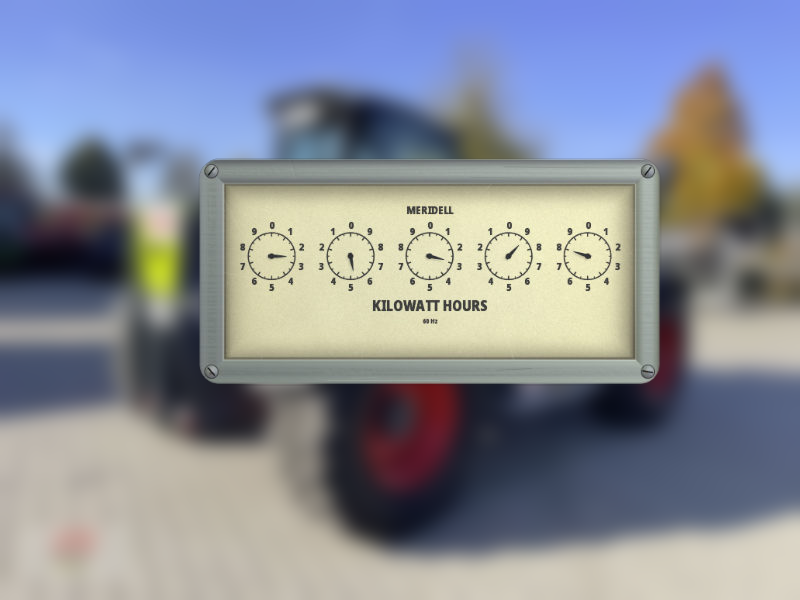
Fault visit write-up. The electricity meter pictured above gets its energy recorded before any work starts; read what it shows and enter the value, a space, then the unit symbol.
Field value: 25288 kWh
